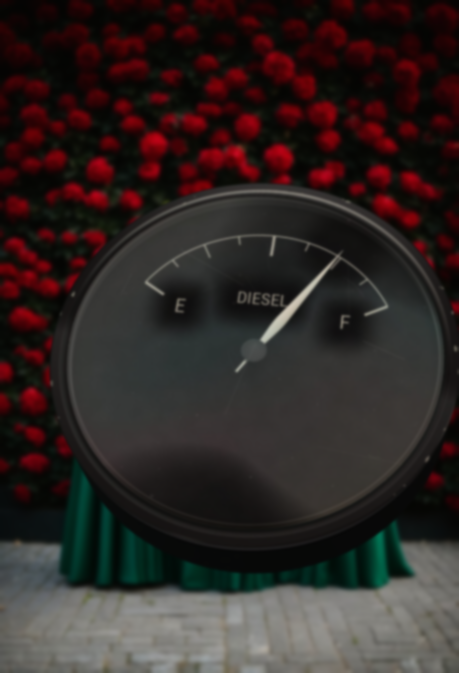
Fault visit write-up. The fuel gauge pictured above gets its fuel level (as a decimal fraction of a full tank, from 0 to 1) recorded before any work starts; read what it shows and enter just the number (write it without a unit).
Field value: 0.75
